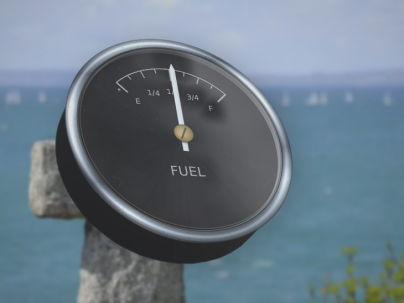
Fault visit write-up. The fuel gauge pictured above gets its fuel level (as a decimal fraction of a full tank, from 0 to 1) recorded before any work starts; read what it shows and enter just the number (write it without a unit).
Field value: 0.5
